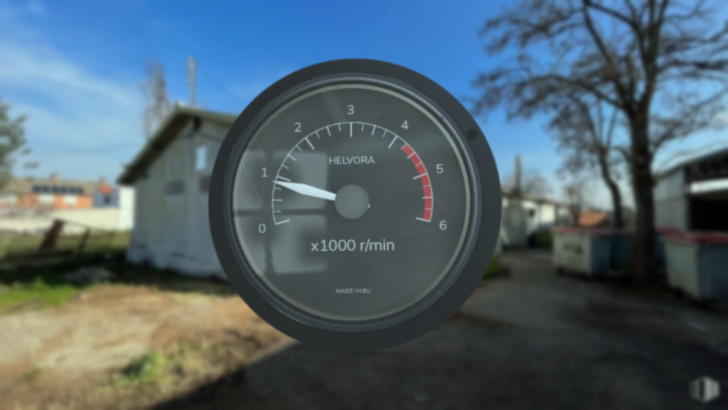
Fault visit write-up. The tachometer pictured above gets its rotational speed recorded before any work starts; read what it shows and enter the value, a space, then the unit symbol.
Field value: 875 rpm
